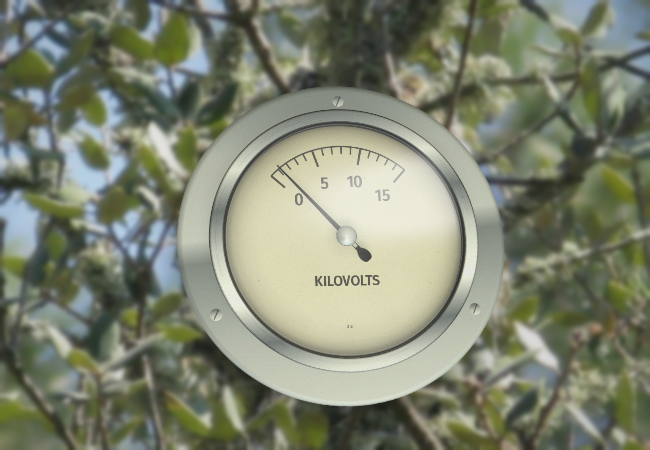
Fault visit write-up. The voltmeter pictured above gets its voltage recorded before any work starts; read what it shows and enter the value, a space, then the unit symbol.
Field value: 1 kV
